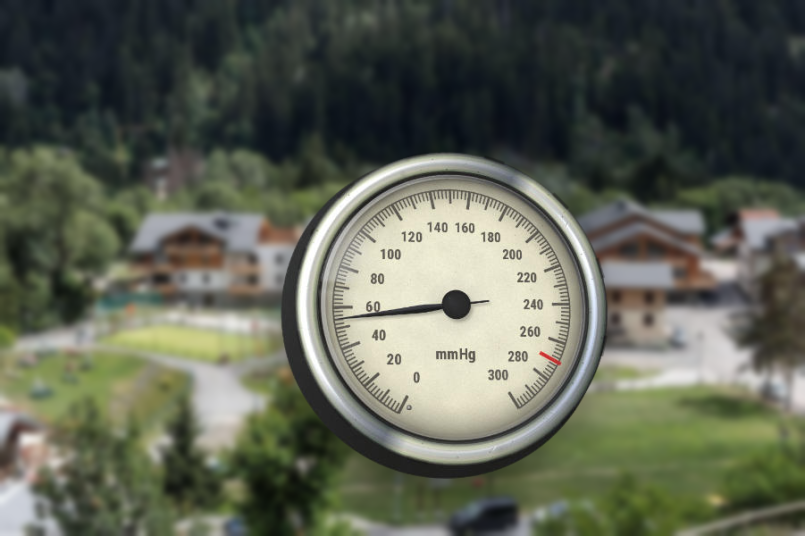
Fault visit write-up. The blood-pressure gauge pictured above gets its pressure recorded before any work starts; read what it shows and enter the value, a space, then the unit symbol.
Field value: 54 mmHg
